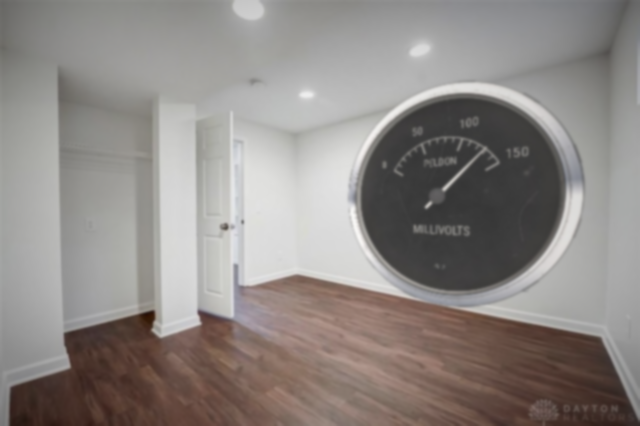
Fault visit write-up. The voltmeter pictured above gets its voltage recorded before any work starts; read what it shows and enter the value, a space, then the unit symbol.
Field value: 130 mV
